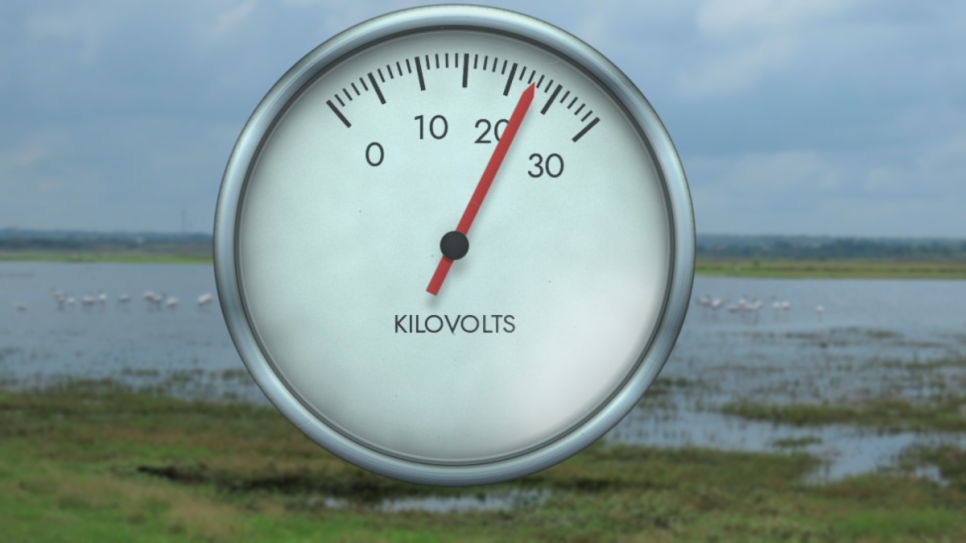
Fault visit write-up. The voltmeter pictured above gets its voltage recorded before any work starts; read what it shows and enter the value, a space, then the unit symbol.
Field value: 22.5 kV
